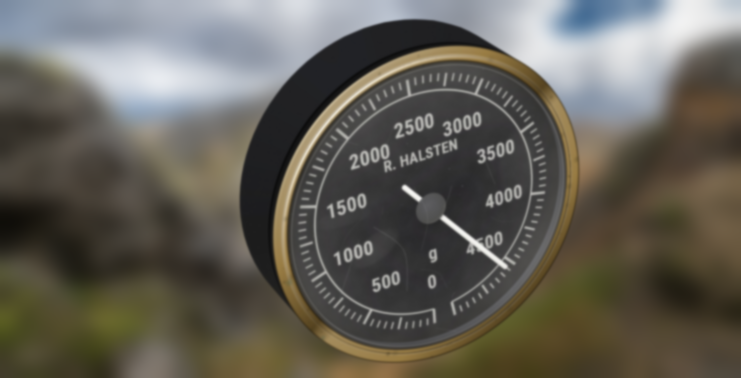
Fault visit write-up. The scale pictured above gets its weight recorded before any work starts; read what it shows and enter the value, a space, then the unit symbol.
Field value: 4550 g
